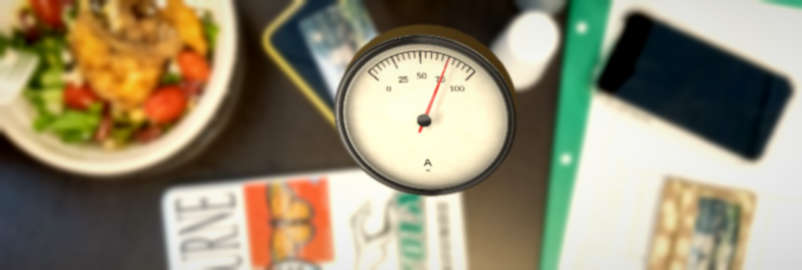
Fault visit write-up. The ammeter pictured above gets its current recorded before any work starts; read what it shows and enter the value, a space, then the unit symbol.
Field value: 75 A
